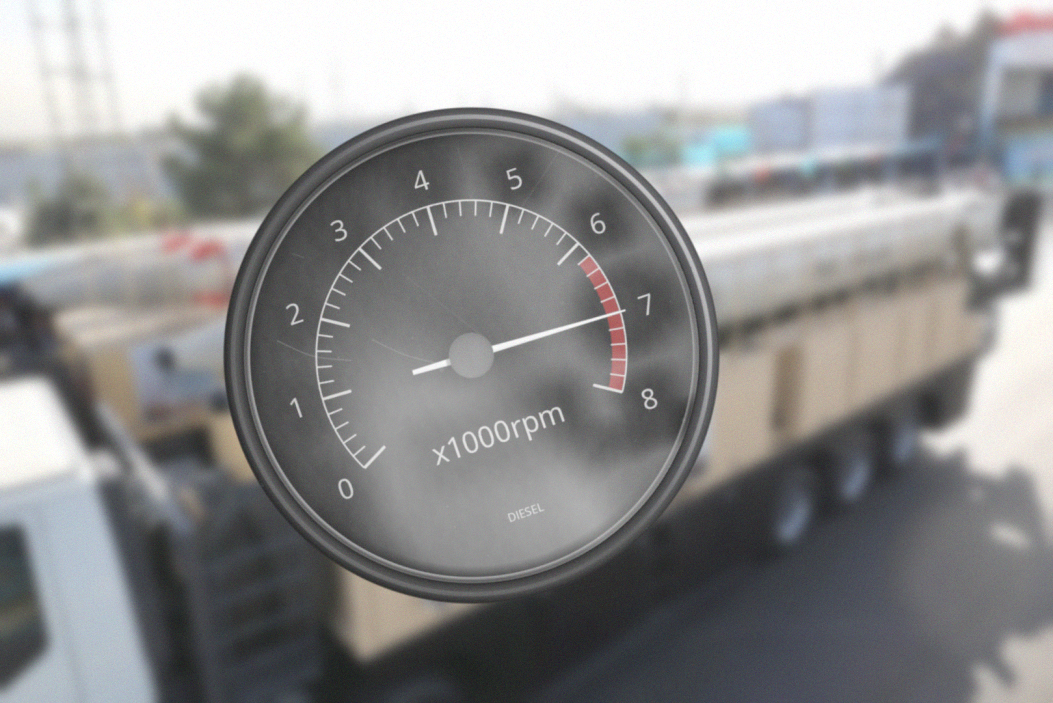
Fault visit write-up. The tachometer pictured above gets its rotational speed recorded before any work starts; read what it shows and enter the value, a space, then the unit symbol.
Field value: 7000 rpm
